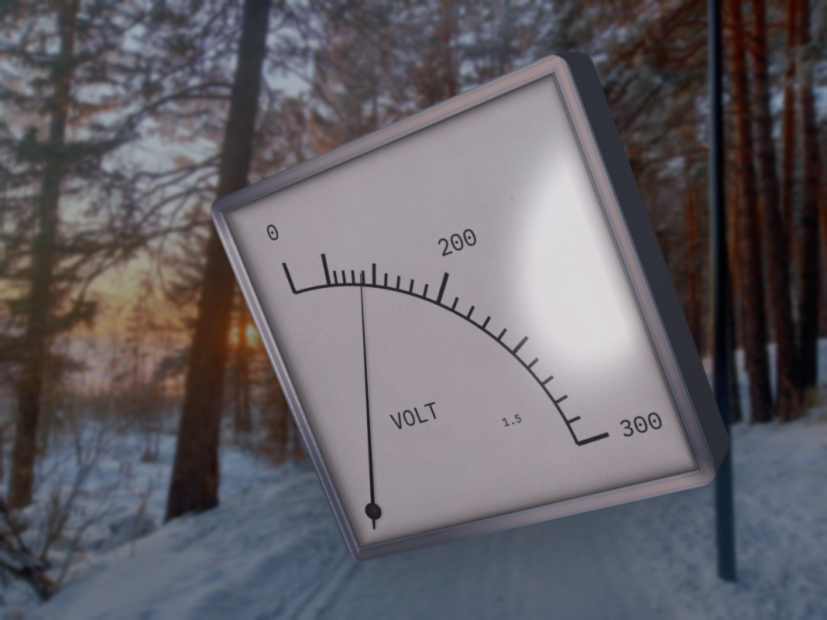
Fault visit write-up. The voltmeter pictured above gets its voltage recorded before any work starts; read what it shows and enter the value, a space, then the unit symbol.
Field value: 140 V
